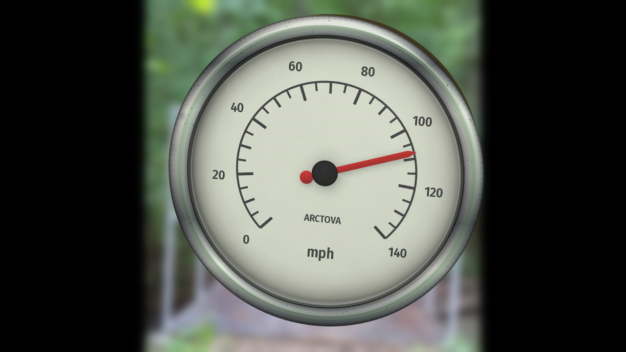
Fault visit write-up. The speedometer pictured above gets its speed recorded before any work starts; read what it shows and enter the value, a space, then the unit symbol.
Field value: 107.5 mph
